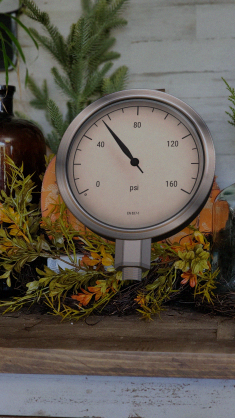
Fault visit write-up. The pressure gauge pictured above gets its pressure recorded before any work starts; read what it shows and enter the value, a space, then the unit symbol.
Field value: 55 psi
